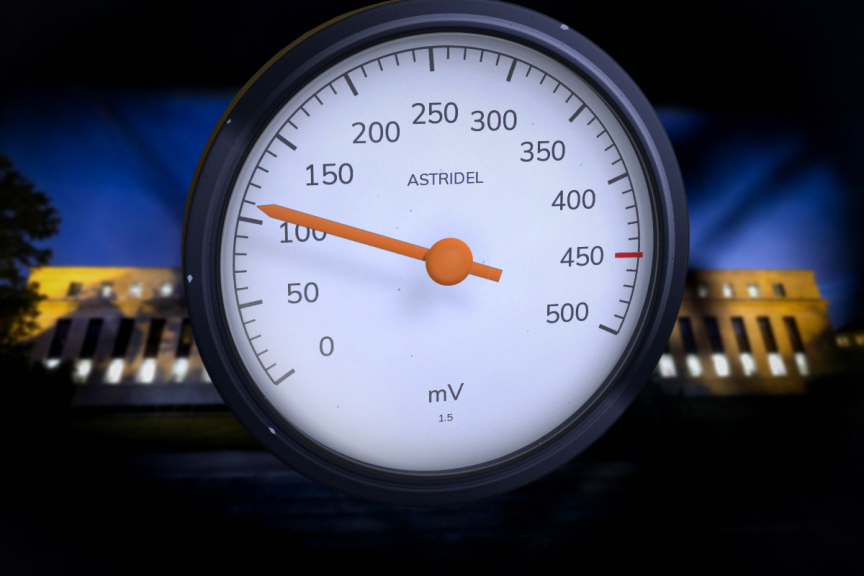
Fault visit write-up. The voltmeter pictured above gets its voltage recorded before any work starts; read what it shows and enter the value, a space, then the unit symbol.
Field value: 110 mV
